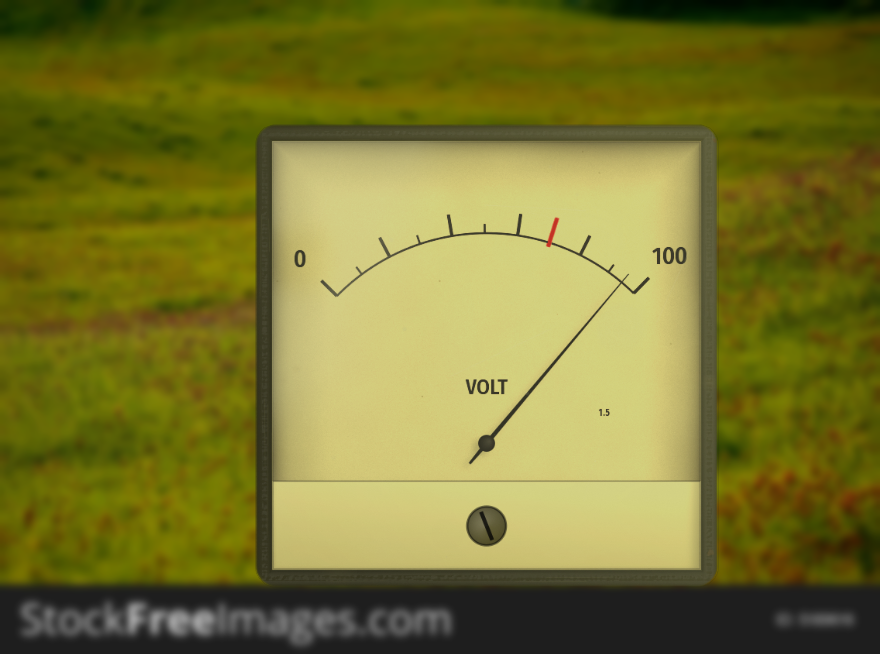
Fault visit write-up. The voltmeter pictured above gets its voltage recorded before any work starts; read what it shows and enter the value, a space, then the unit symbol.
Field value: 95 V
